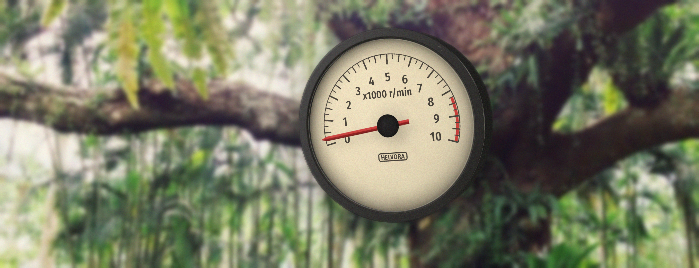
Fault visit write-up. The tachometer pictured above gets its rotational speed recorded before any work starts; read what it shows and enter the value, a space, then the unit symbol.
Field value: 250 rpm
